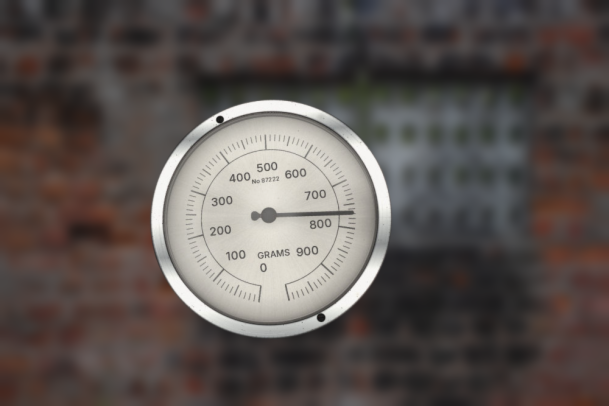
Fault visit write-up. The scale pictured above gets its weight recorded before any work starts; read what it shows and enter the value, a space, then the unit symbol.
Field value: 770 g
